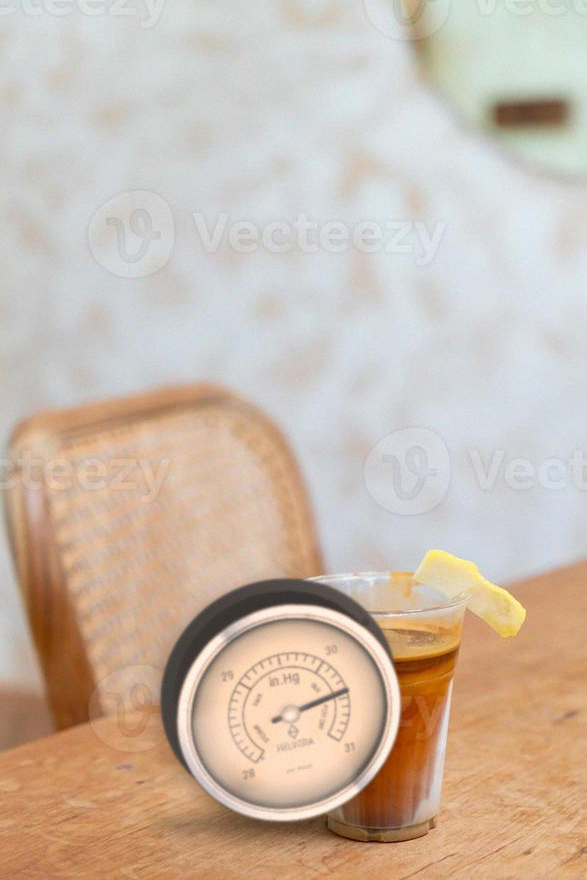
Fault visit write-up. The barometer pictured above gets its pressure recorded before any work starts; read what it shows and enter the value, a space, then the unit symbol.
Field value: 30.4 inHg
